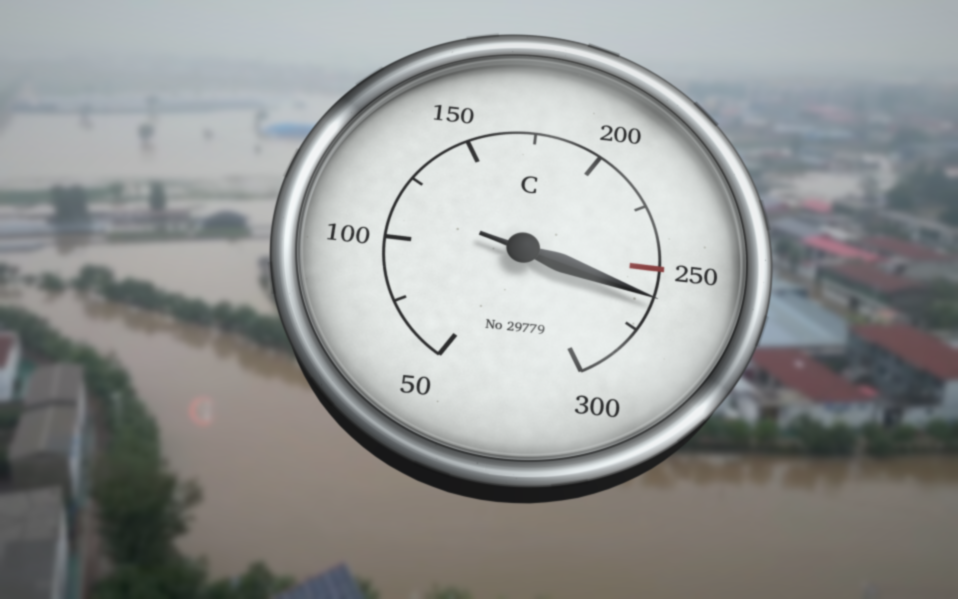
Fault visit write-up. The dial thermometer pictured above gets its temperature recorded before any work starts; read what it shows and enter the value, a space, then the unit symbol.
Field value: 262.5 °C
